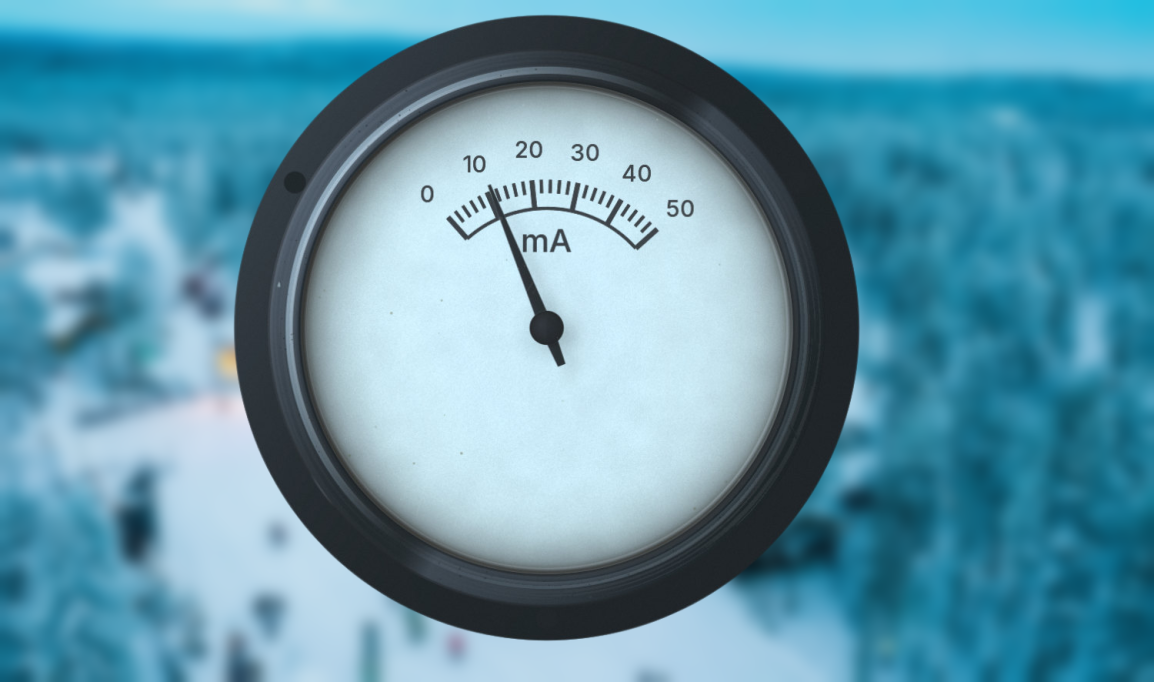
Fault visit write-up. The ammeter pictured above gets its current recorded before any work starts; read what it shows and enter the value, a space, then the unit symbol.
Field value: 11 mA
